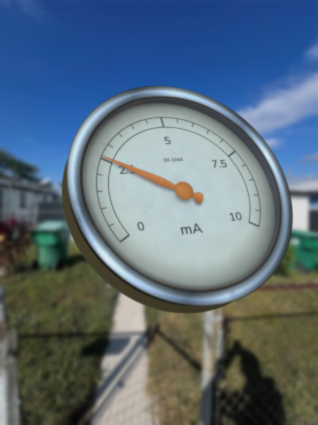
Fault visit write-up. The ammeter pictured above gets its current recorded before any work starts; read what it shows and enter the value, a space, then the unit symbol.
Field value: 2.5 mA
